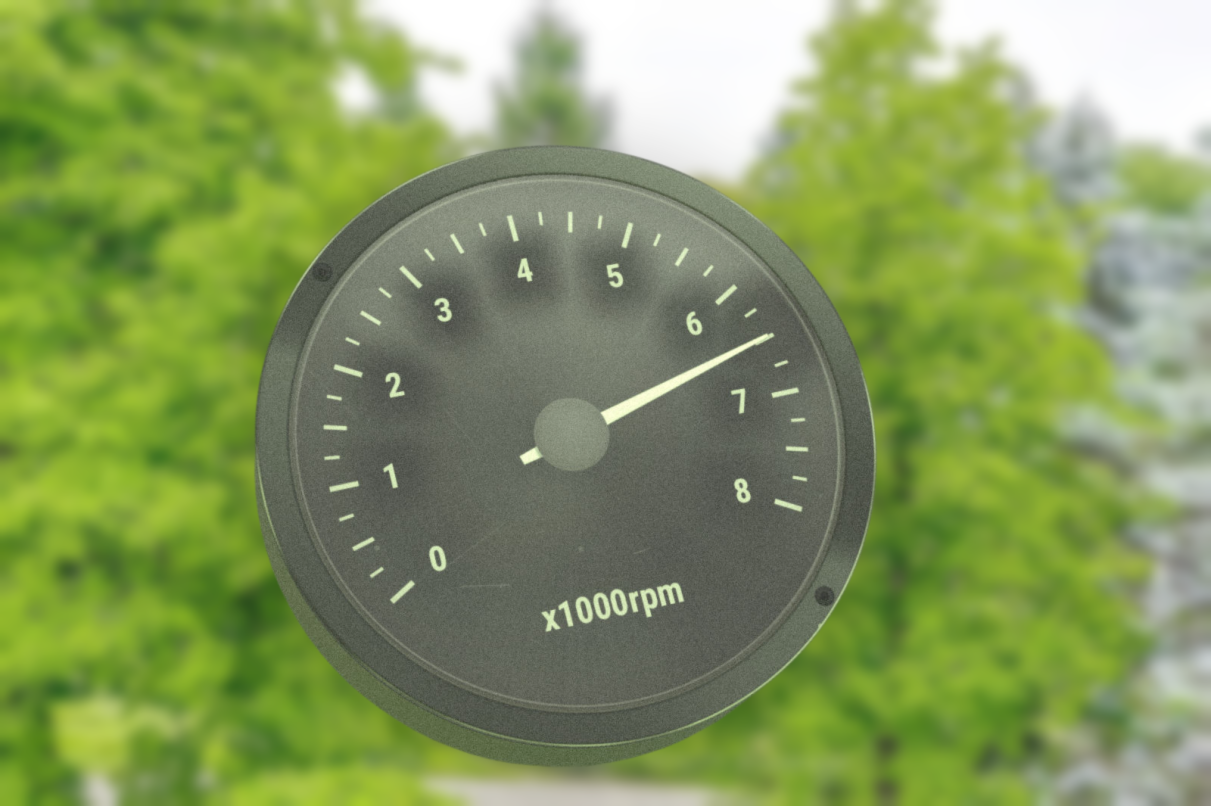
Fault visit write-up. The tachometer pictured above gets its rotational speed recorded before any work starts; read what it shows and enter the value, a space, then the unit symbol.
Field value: 6500 rpm
